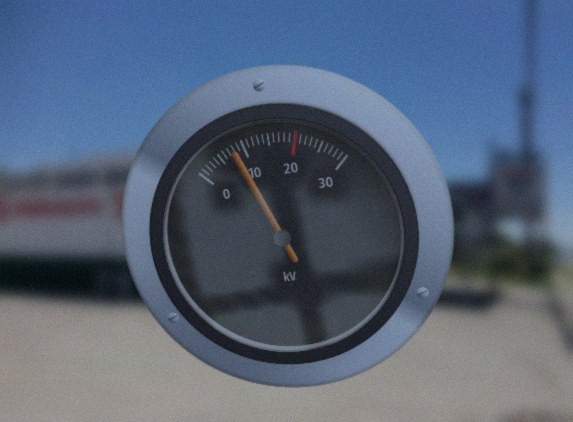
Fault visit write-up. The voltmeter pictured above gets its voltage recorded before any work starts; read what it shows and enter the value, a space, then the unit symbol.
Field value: 8 kV
